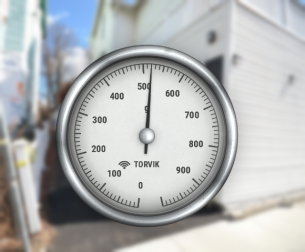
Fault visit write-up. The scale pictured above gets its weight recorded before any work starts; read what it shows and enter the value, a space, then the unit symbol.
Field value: 520 g
